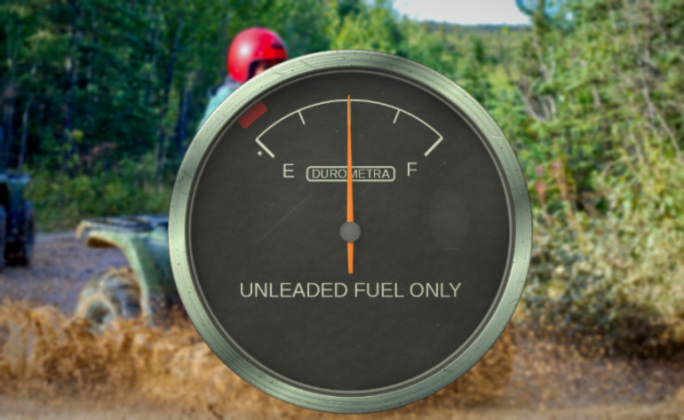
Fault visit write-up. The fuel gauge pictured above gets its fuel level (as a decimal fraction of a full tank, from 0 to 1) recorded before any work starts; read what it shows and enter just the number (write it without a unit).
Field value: 0.5
